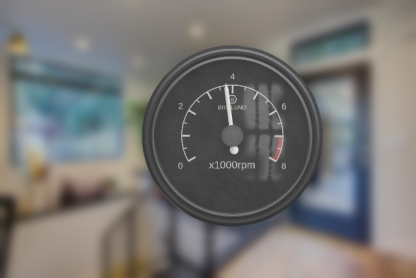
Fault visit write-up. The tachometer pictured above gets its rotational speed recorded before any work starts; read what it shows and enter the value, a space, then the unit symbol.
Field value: 3750 rpm
